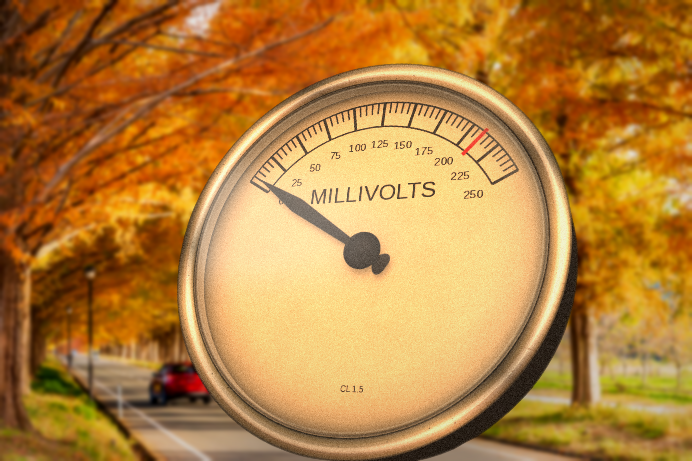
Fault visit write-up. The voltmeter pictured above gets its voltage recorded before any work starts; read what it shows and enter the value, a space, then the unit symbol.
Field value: 5 mV
